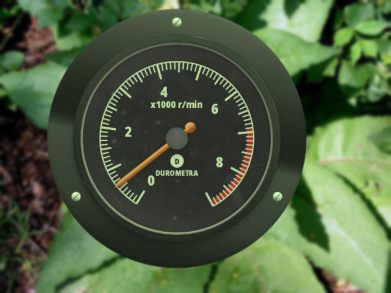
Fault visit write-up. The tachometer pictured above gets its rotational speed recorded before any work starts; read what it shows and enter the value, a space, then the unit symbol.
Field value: 600 rpm
